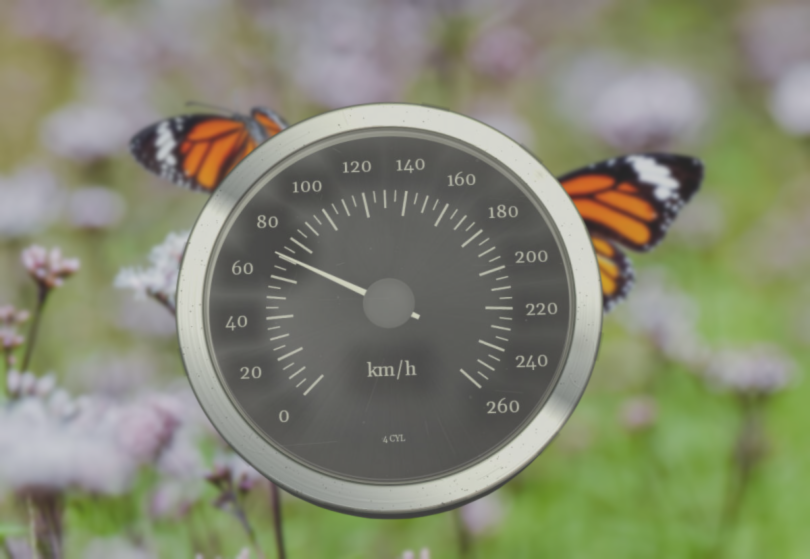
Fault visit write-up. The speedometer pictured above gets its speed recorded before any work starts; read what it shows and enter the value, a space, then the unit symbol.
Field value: 70 km/h
